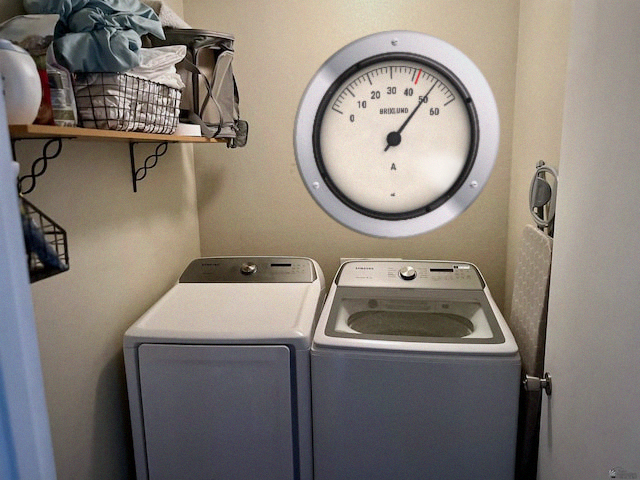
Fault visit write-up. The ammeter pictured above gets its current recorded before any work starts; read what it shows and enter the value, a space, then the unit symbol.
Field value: 50 A
